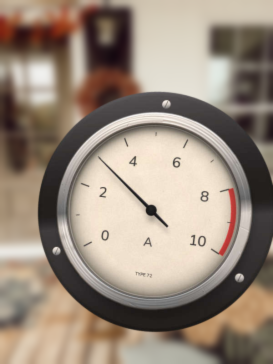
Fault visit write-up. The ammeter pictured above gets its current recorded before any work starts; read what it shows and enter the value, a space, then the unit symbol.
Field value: 3 A
